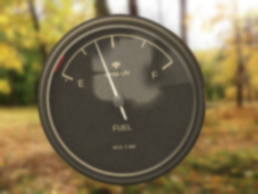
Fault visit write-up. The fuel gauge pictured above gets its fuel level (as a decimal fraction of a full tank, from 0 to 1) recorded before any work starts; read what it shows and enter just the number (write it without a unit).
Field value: 0.375
